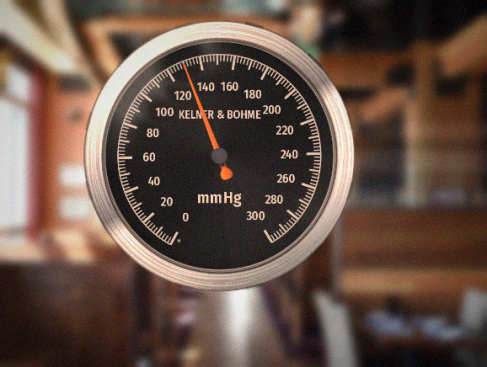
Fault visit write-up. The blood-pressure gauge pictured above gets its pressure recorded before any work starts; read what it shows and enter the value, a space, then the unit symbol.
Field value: 130 mmHg
